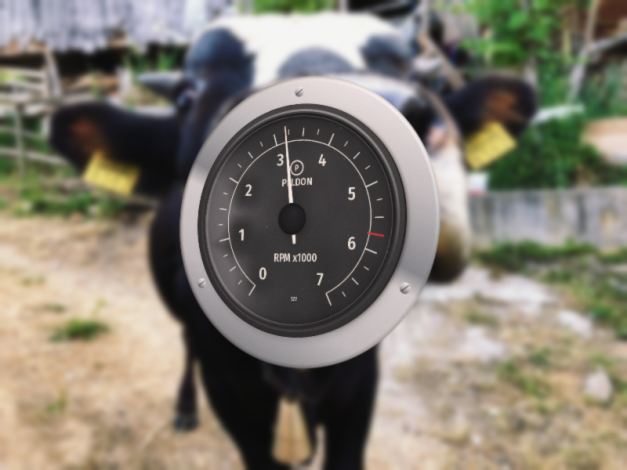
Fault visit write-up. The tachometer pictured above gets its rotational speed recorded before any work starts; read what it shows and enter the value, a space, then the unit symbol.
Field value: 3250 rpm
